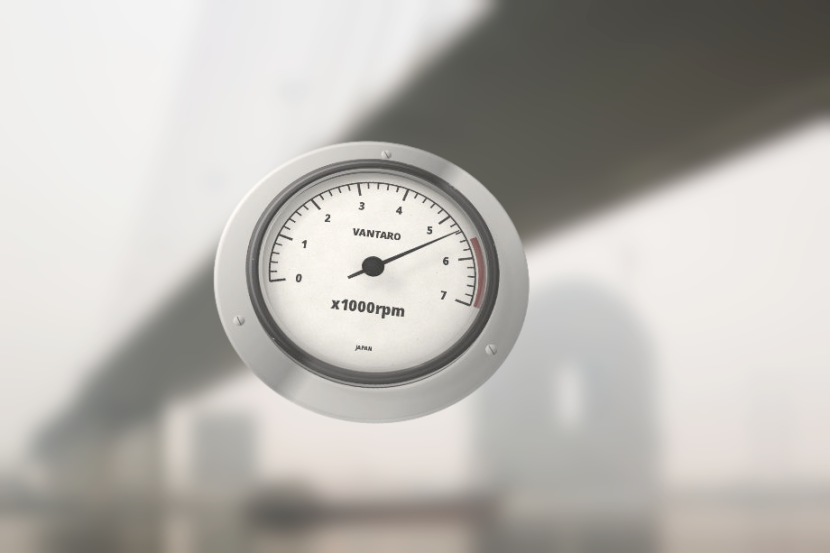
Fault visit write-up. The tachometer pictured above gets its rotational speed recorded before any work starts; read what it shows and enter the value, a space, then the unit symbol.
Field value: 5400 rpm
